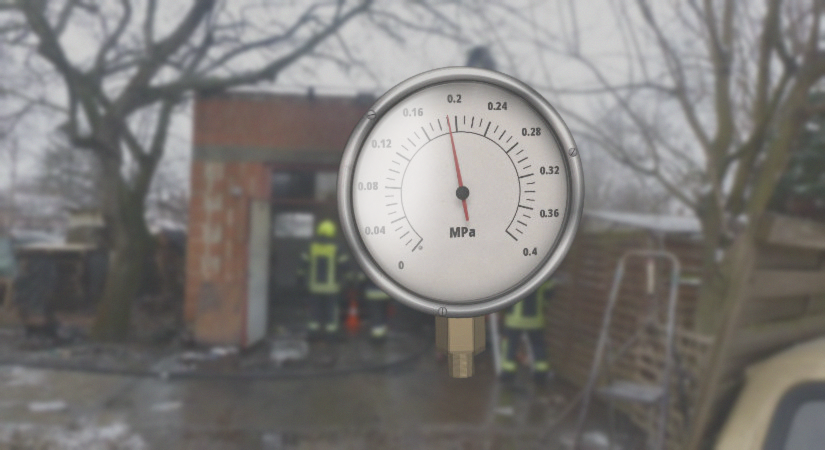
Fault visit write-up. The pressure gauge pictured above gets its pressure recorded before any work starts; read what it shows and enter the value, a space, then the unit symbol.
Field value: 0.19 MPa
